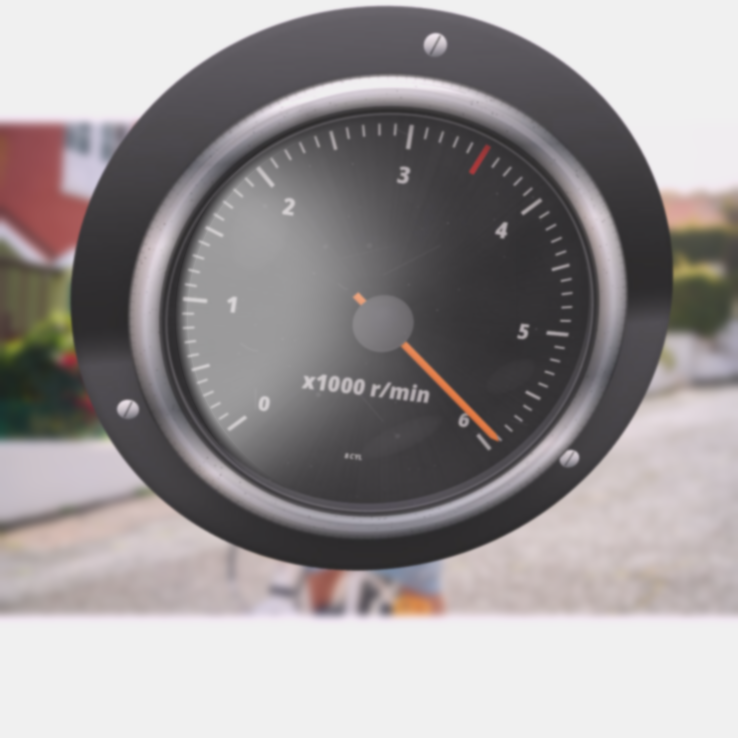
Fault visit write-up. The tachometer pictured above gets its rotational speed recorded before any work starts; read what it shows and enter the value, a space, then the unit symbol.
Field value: 5900 rpm
